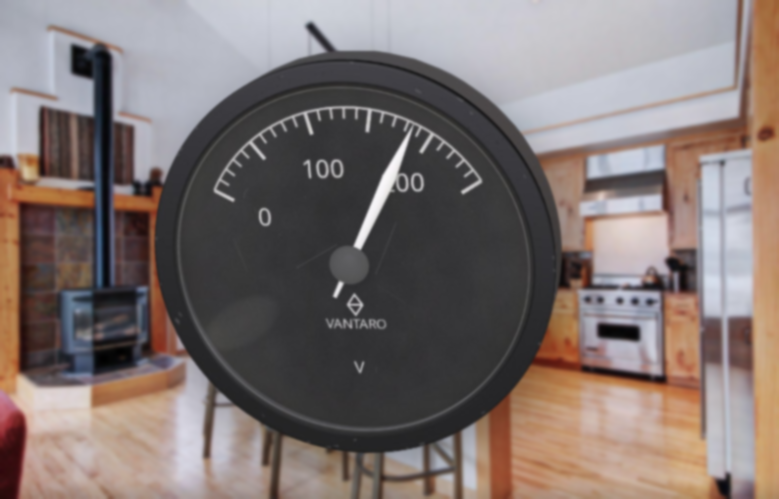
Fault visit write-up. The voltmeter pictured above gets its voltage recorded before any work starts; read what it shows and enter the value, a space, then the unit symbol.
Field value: 185 V
